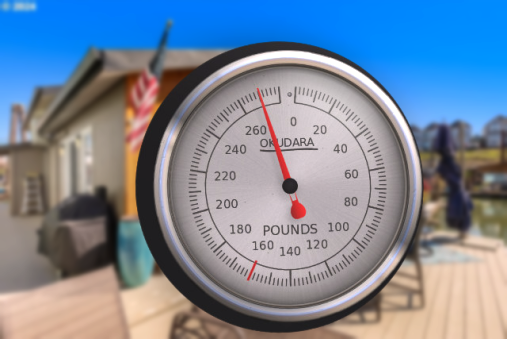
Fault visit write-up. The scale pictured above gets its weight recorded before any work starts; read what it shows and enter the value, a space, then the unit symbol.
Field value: 270 lb
